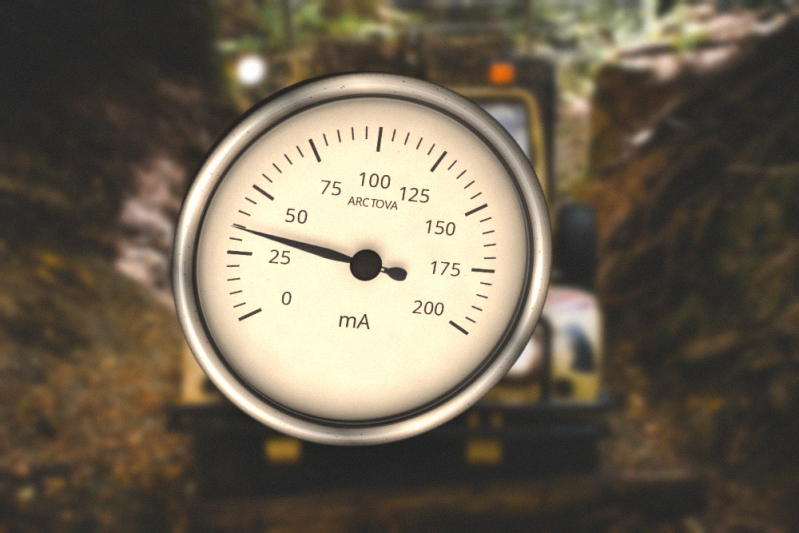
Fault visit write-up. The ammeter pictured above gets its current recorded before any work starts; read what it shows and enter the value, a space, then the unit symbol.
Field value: 35 mA
